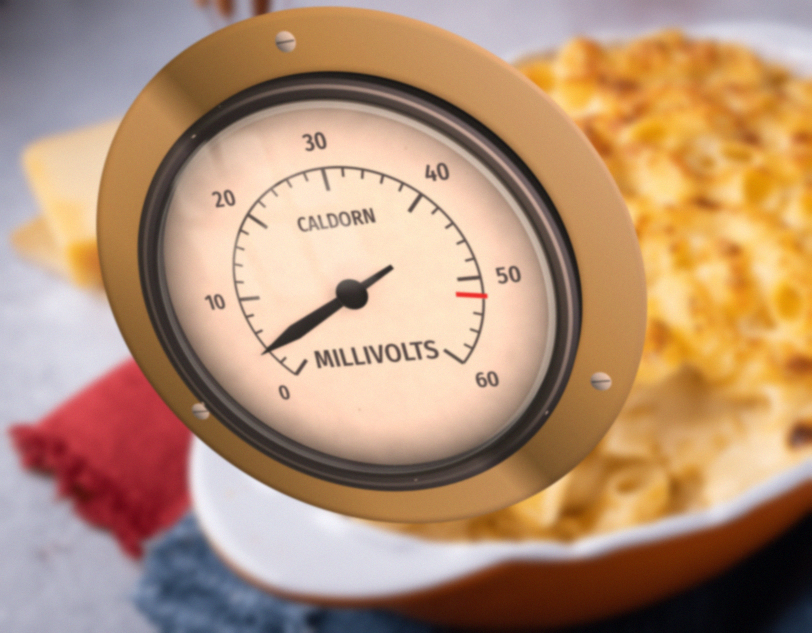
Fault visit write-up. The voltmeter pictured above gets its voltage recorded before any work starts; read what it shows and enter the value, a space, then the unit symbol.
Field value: 4 mV
